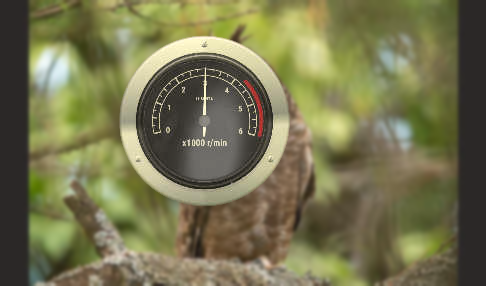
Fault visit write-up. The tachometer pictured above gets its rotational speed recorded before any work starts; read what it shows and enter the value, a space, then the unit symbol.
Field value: 3000 rpm
